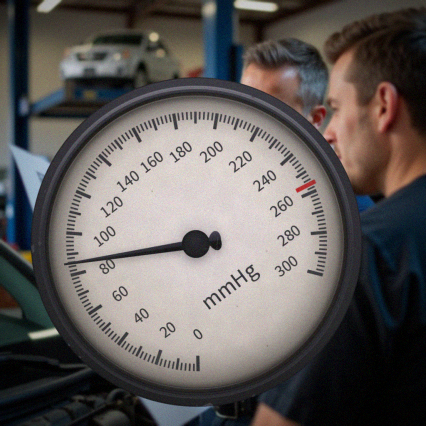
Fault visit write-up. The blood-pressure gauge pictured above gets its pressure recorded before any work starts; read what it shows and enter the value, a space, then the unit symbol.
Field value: 86 mmHg
